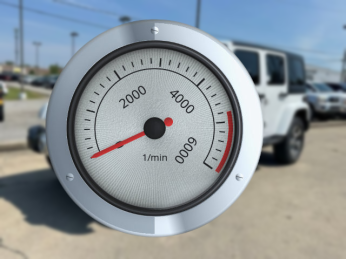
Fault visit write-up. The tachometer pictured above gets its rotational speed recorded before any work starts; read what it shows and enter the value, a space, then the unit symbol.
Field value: 0 rpm
